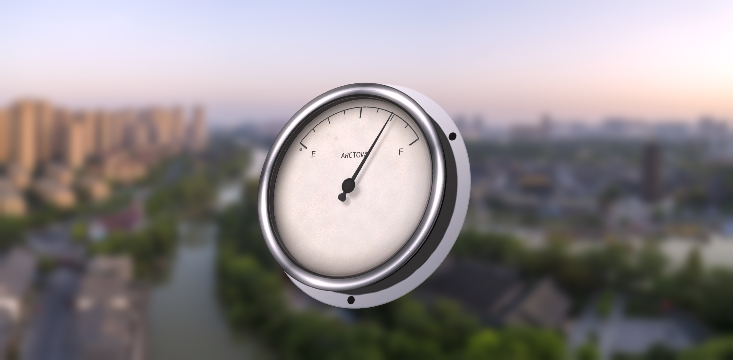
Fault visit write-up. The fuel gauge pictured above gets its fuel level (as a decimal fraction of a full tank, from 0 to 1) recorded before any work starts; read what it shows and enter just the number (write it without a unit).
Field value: 0.75
